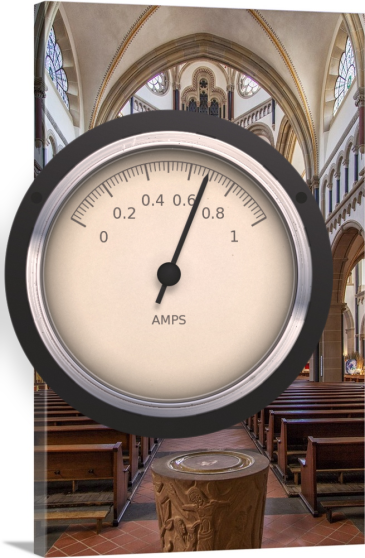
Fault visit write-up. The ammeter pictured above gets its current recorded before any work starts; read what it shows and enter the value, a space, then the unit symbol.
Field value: 0.68 A
